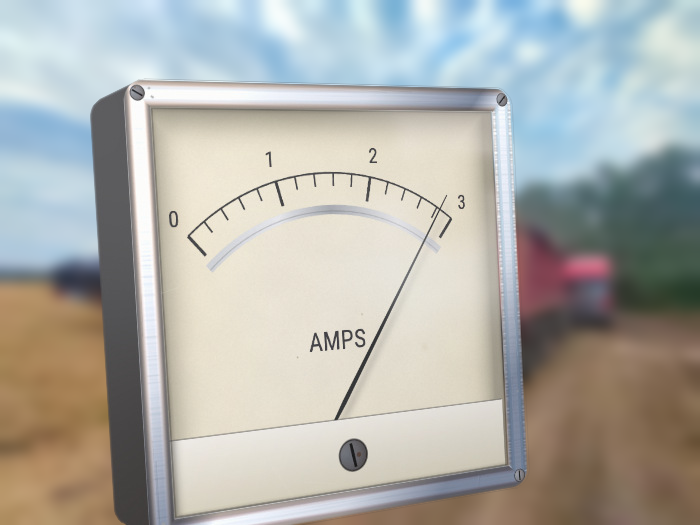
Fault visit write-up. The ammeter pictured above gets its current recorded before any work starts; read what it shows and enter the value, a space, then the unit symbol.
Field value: 2.8 A
